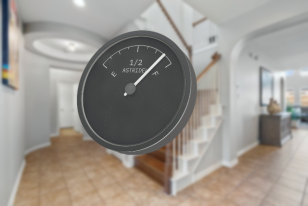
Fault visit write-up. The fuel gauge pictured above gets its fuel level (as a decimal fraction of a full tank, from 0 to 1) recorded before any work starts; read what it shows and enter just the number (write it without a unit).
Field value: 0.875
